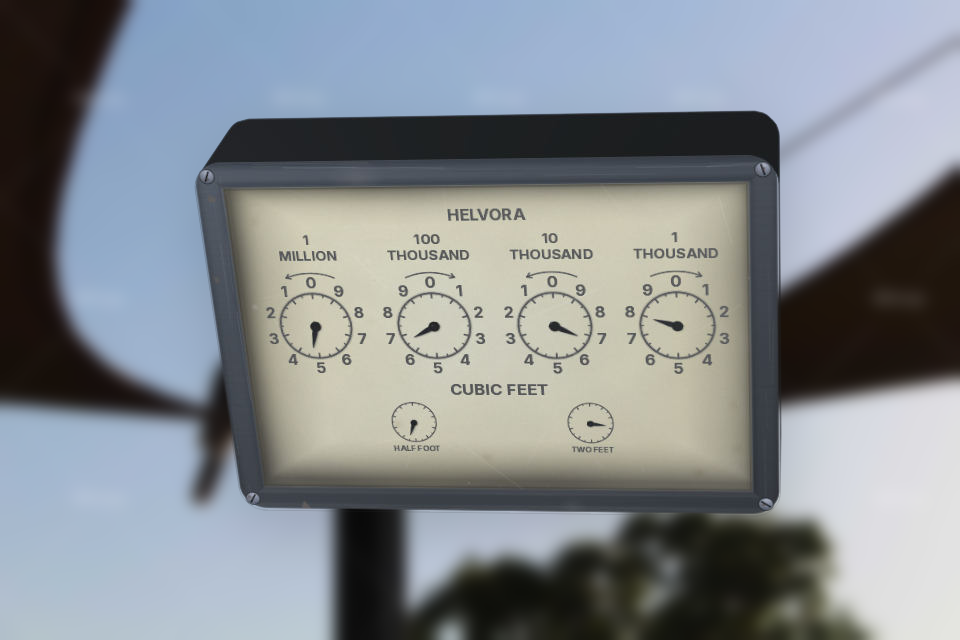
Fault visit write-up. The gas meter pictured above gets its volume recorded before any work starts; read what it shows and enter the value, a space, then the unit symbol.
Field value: 466800 ft³
